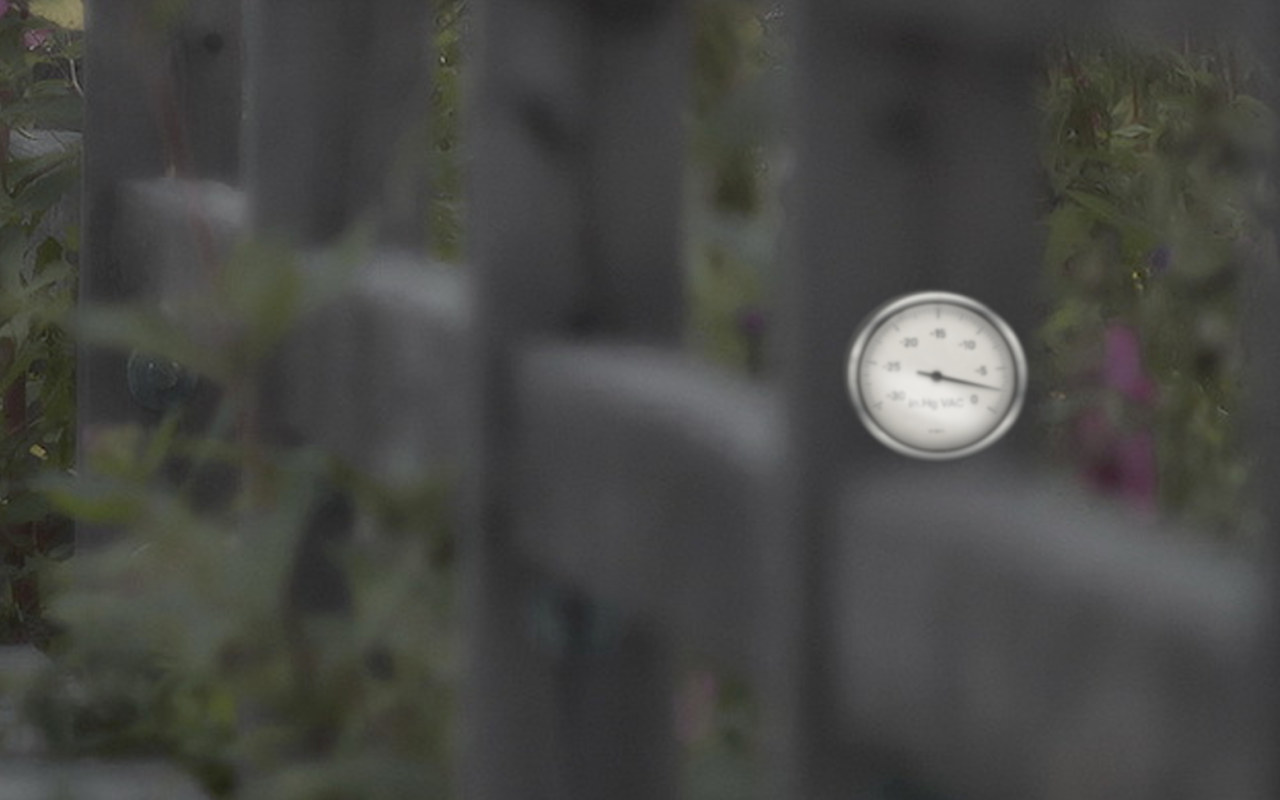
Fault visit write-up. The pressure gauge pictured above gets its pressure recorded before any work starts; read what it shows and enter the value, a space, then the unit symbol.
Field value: -2.5 inHg
